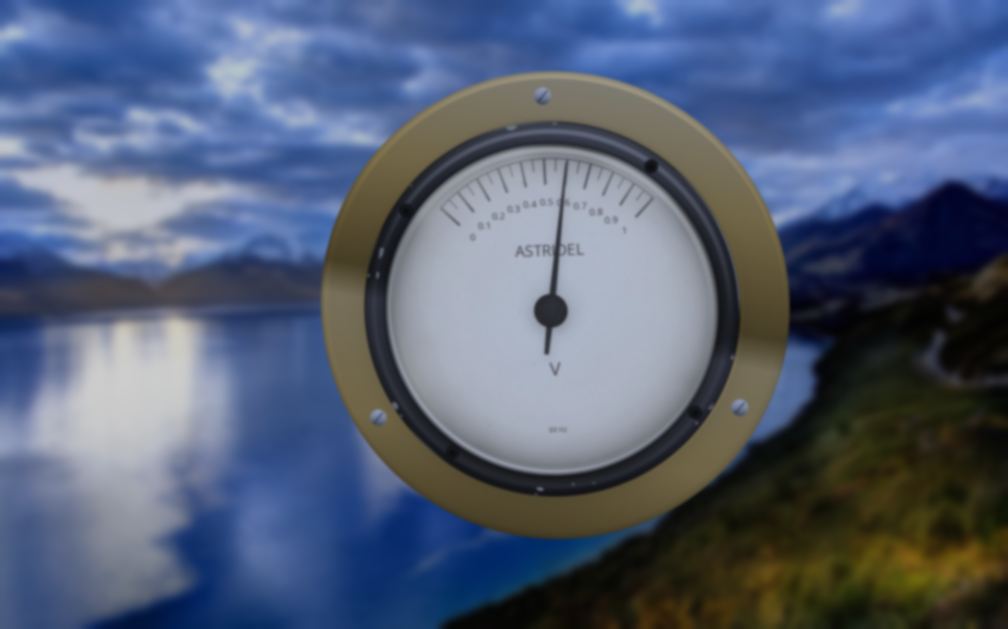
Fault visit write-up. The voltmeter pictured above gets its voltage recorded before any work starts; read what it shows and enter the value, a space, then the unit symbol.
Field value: 0.6 V
